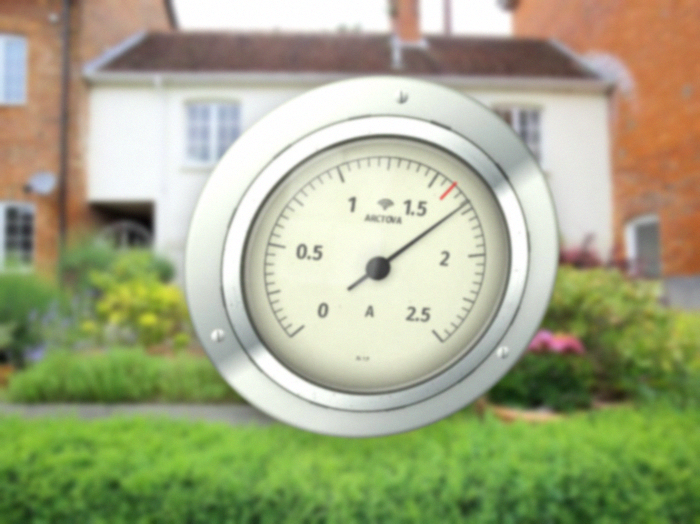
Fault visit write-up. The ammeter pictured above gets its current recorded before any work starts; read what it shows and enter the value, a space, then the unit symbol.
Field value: 1.7 A
